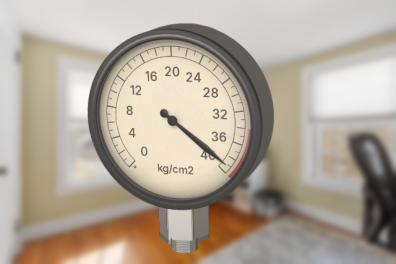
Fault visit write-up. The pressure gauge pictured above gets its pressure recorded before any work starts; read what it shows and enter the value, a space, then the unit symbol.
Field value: 39 kg/cm²
